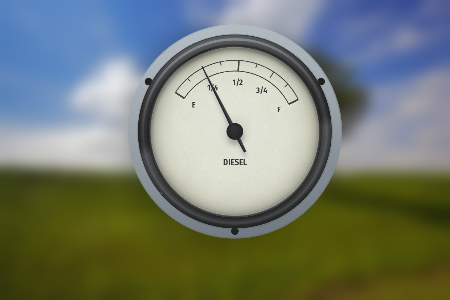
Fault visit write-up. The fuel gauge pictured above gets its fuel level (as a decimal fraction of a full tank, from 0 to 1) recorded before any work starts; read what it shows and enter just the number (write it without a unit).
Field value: 0.25
